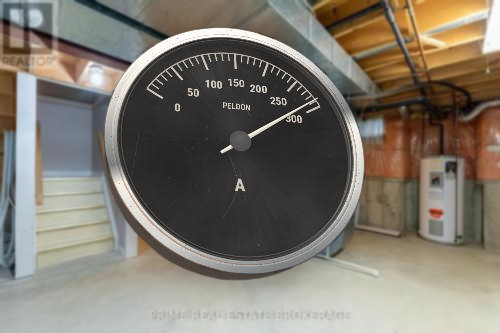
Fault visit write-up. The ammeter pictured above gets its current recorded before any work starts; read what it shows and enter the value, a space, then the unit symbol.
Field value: 290 A
